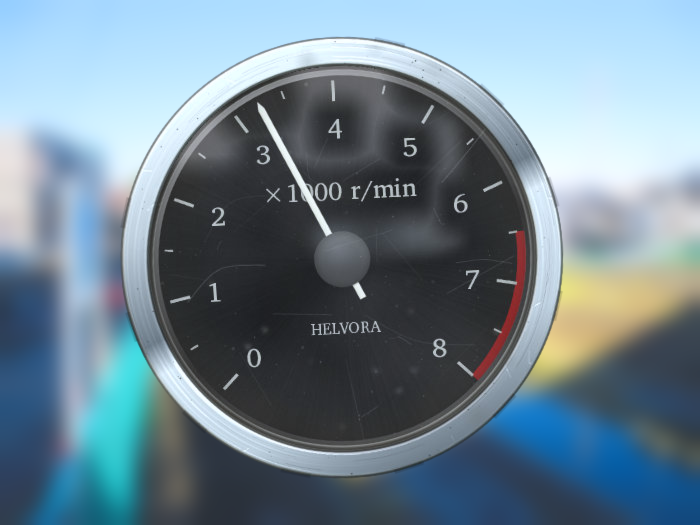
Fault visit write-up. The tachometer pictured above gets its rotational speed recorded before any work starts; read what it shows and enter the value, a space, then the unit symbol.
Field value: 3250 rpm
